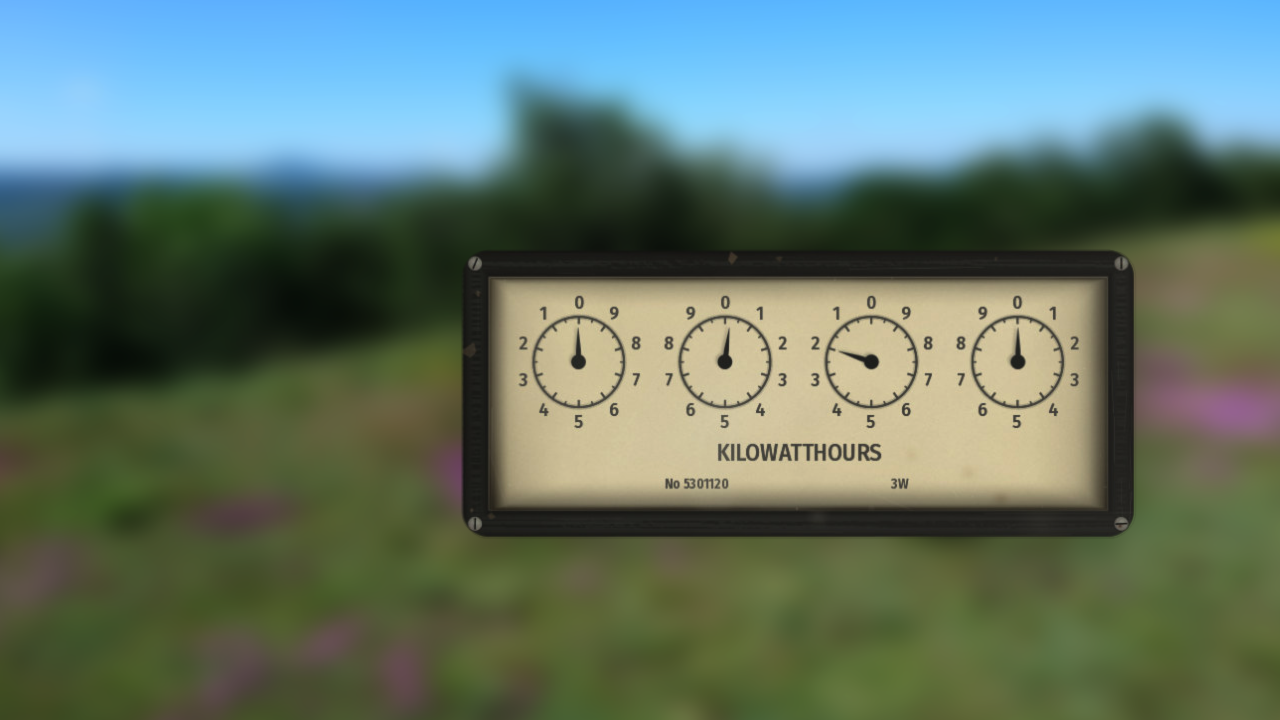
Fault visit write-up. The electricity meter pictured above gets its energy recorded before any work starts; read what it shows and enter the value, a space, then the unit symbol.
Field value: 20 kWh
